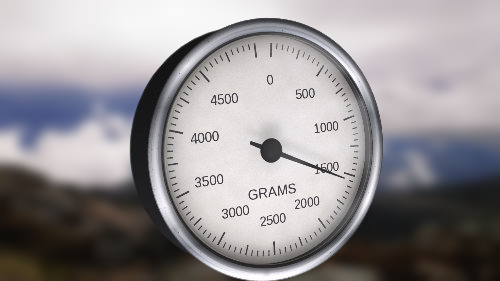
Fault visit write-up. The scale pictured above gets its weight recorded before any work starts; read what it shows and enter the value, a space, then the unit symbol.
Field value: 1550 g
